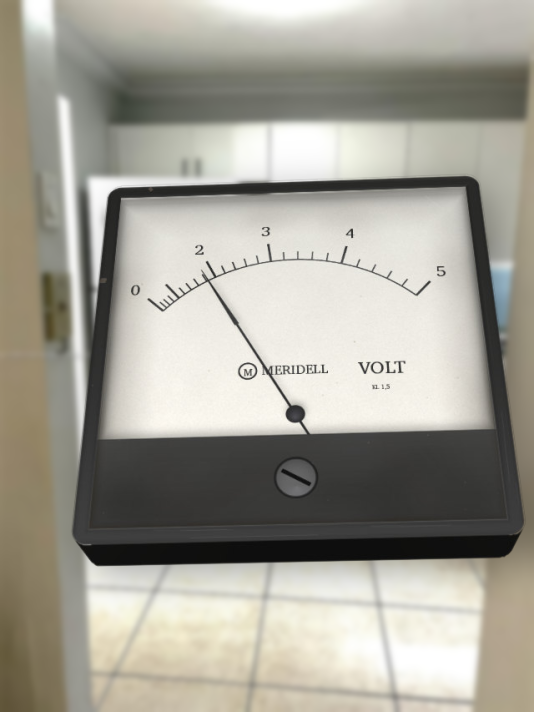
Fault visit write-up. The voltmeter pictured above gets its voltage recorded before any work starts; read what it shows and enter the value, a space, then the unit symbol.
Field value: 1.8 V
